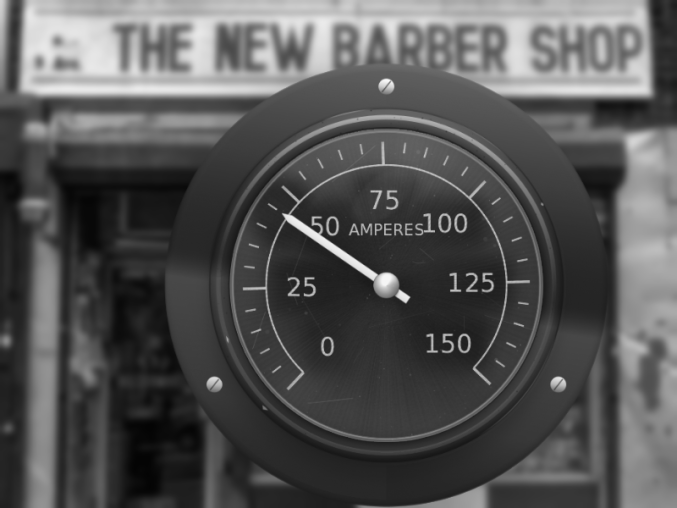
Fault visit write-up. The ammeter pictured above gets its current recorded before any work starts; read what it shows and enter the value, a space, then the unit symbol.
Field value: 45 A
